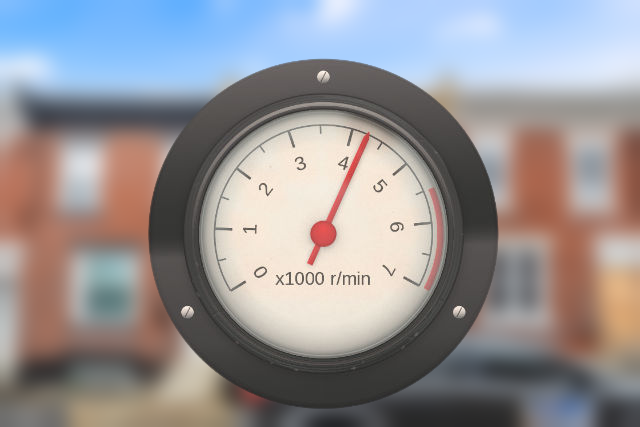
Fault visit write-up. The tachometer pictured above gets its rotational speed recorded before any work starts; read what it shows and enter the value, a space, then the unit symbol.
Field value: 4250 rpm
